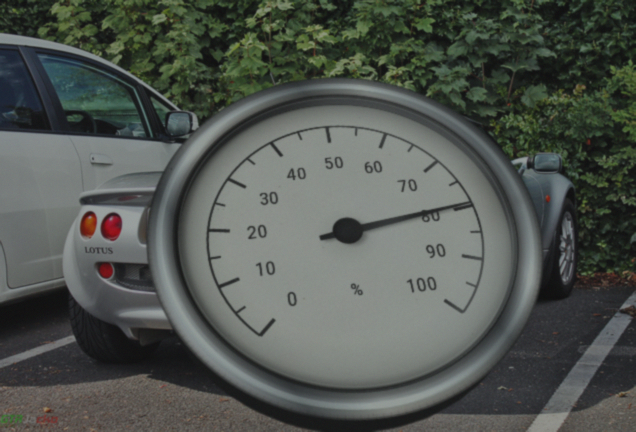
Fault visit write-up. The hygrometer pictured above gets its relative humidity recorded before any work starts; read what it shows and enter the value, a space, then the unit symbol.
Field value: 80 %
